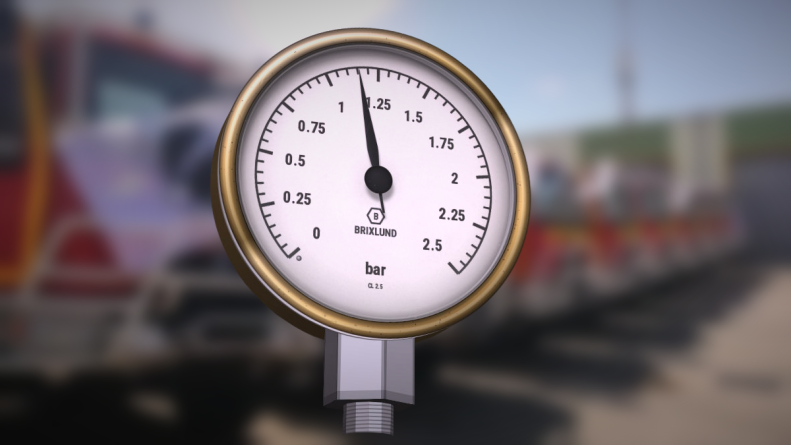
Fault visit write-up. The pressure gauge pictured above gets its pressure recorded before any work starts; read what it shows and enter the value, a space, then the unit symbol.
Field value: 1.15 bar
